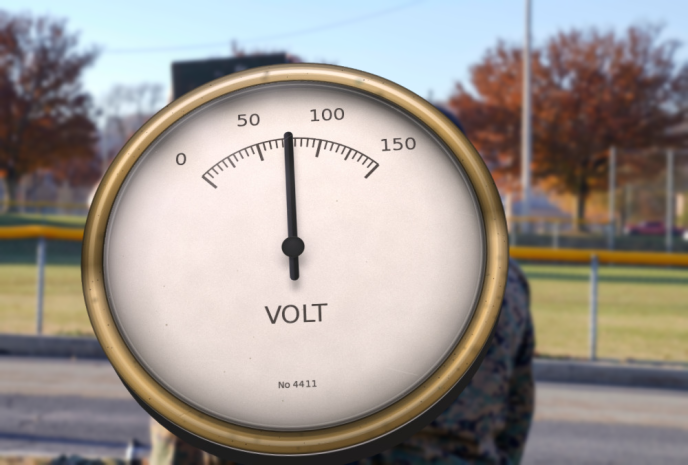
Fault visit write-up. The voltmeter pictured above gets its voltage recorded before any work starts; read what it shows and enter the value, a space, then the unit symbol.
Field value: 75 V
